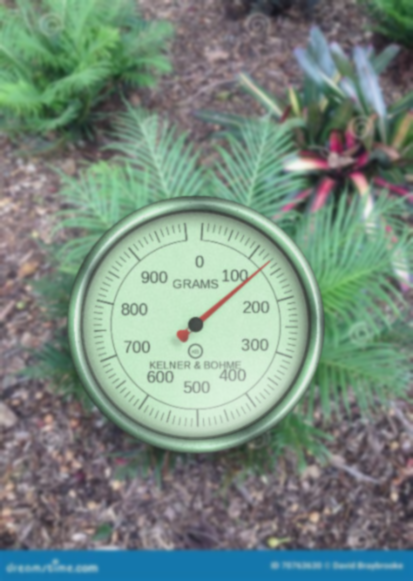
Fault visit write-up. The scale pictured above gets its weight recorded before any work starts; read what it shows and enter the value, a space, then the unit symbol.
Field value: 130 g
